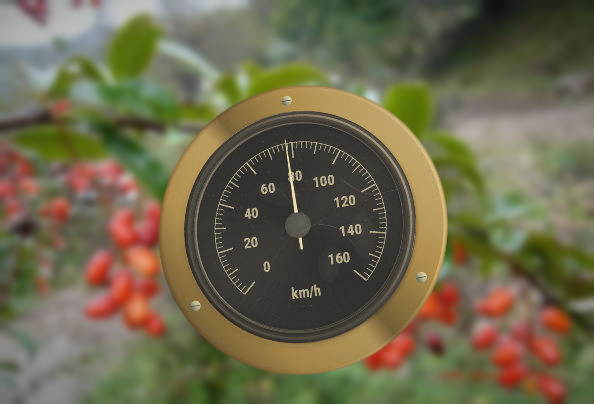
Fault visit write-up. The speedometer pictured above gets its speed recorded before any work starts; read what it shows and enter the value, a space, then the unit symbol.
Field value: 78 km/h
